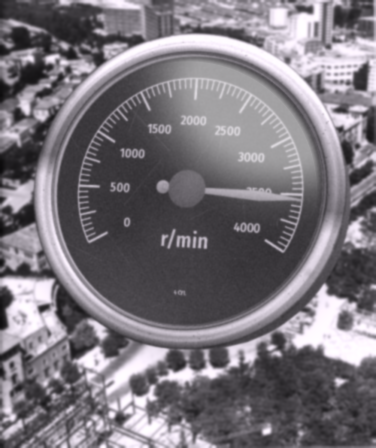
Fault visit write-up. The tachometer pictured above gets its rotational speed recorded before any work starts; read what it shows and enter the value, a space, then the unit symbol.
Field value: 3550 rpm
